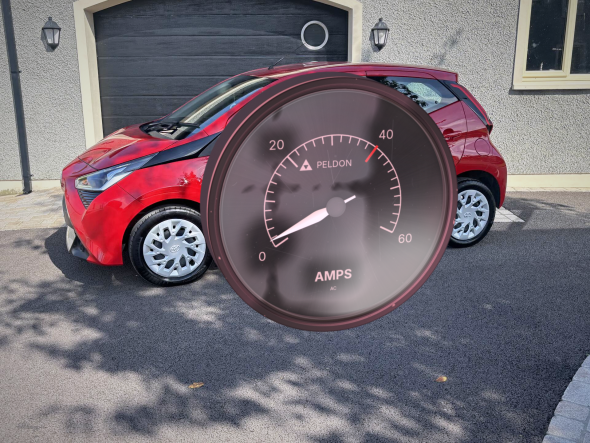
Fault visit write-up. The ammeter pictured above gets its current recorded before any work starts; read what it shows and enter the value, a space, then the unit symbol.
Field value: 2 A
